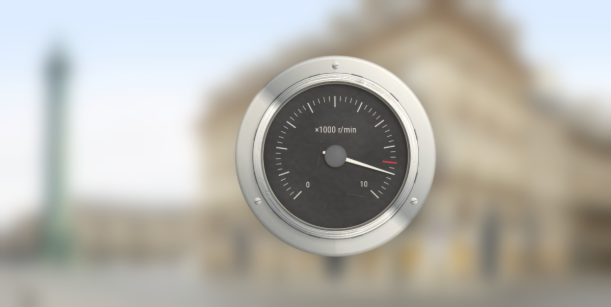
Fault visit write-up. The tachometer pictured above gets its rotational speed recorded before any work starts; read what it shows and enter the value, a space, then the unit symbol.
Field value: 9000 rpm
